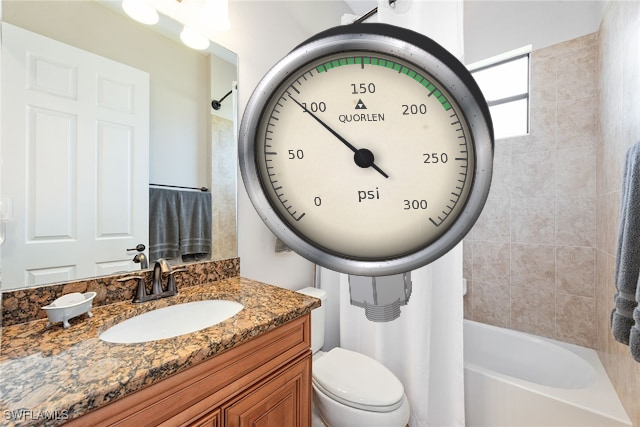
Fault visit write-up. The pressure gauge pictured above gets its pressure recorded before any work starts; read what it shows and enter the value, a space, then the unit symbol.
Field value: 95 psi
